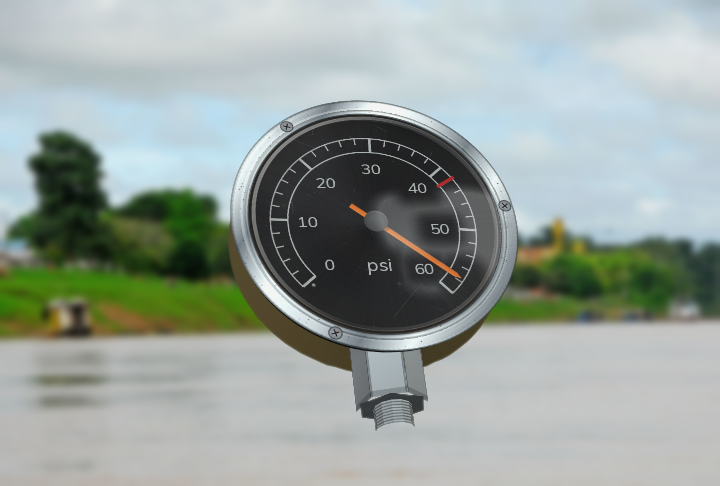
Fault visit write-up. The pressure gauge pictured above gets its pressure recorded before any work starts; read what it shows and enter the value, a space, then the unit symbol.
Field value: 58 psi
